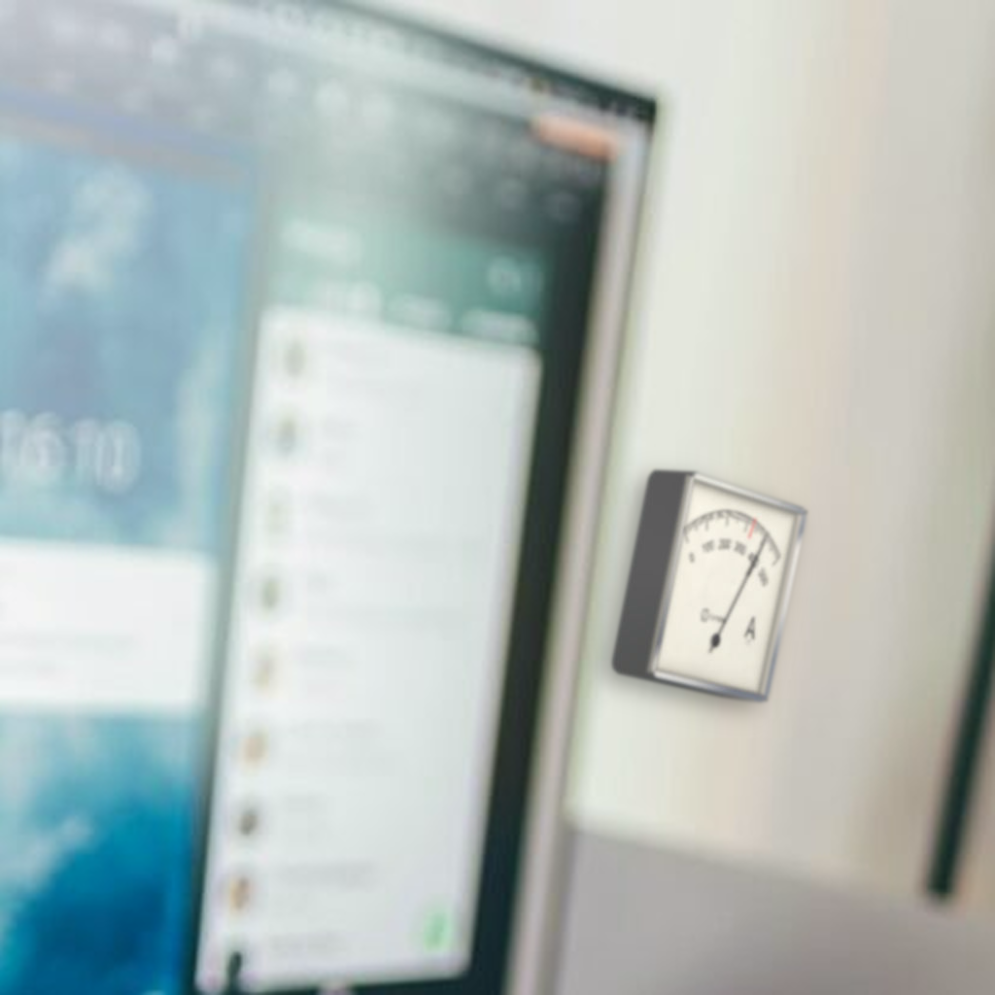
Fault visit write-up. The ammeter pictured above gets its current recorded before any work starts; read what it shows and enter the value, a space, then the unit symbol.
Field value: 400 A
